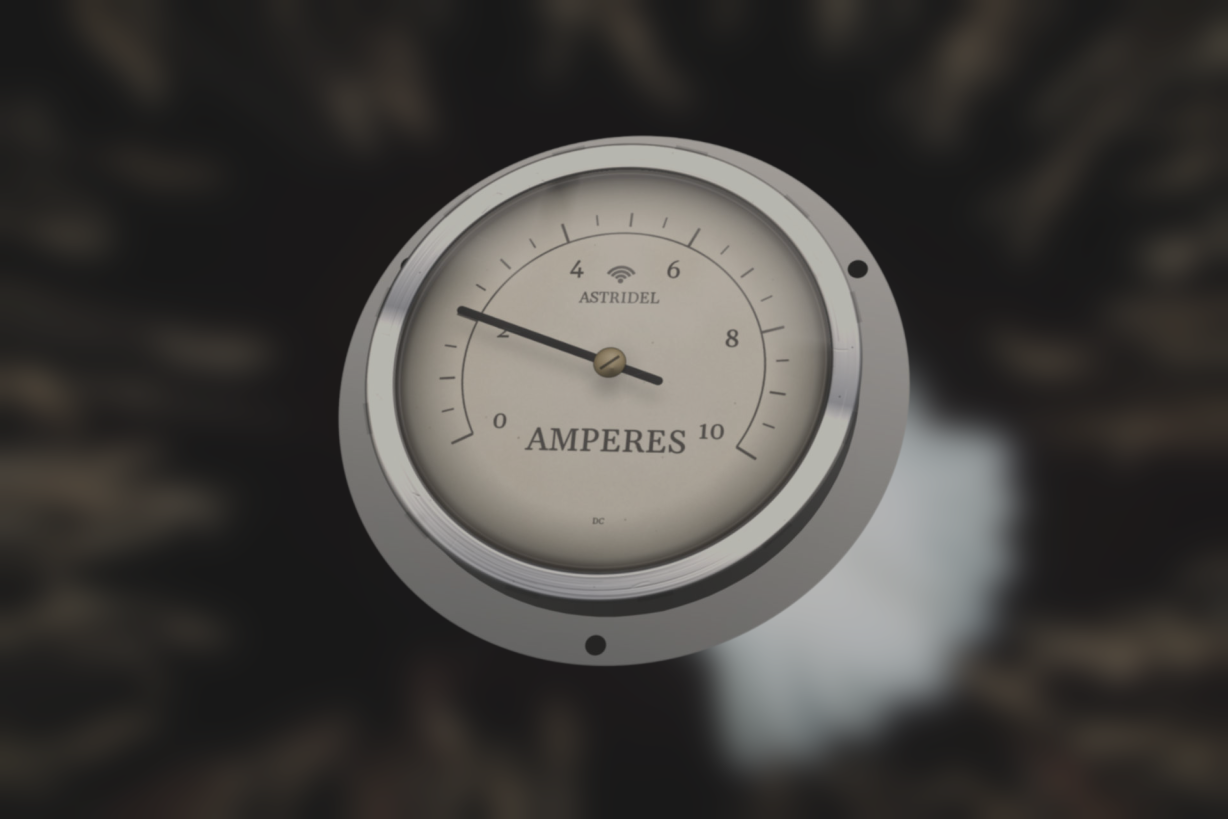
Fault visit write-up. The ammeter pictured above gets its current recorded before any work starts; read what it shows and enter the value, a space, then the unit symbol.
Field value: 2 A
